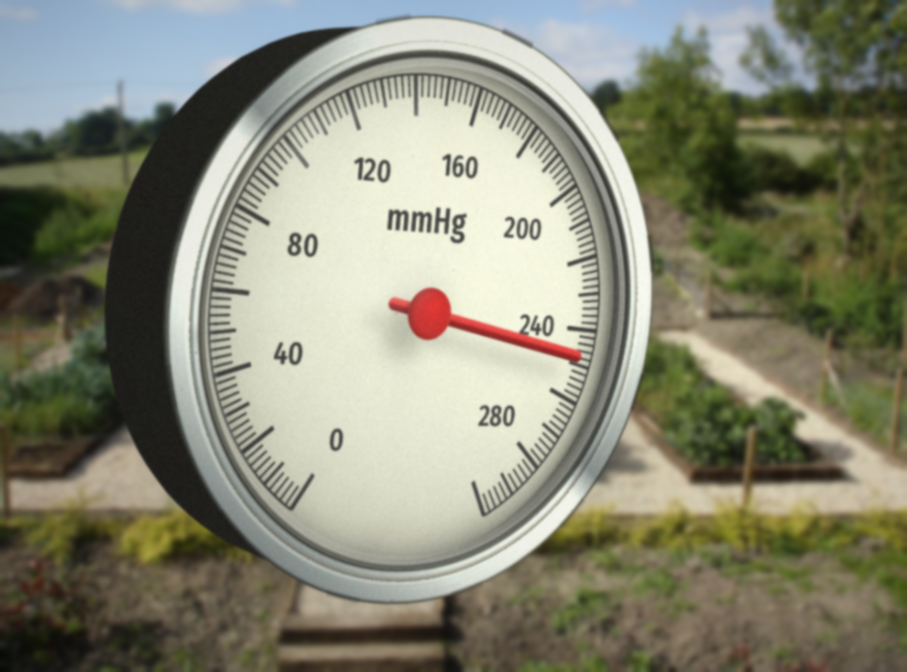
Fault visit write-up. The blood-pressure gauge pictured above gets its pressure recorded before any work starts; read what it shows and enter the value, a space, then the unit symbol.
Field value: 248 mmHg
